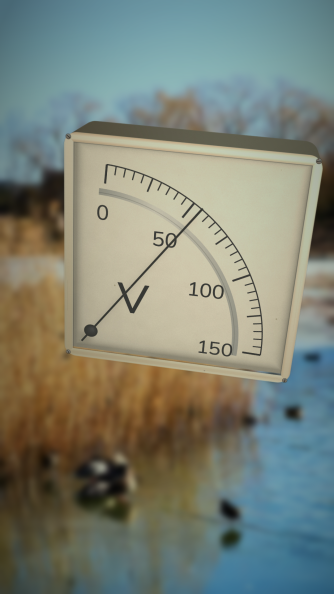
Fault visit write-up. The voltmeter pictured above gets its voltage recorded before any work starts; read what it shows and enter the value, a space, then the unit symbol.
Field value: 55 V
